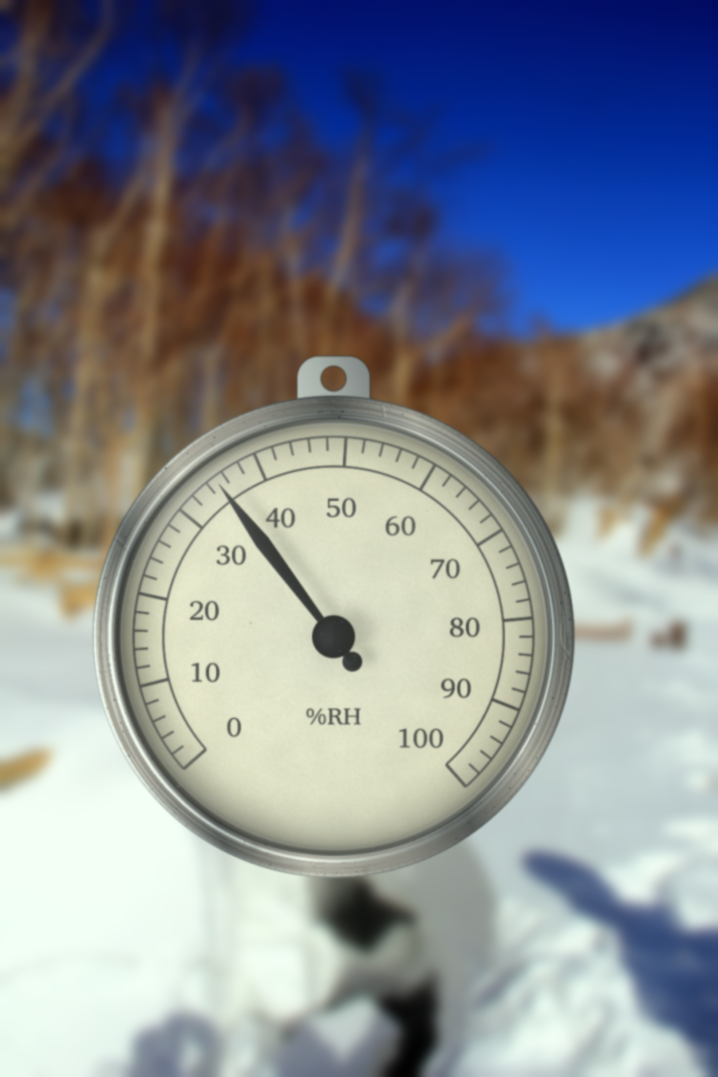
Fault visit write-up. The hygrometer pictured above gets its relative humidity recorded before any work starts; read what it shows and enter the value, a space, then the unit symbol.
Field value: 35 %
